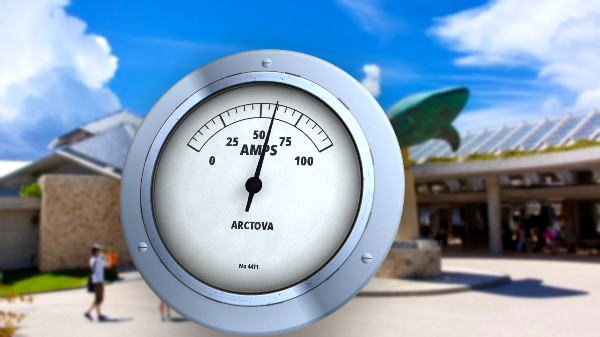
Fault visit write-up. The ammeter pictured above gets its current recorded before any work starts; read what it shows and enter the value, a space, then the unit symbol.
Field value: 60 A
